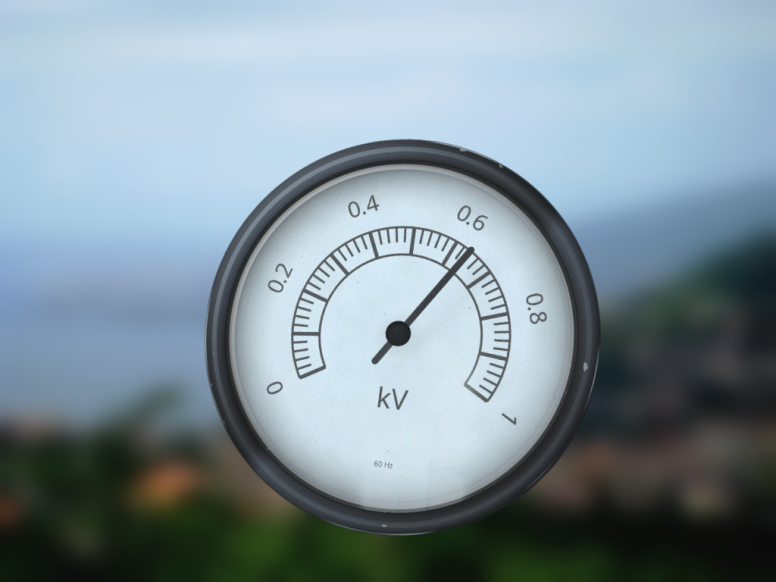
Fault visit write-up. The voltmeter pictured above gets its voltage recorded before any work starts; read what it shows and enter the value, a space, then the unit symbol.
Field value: 0.64 kV
